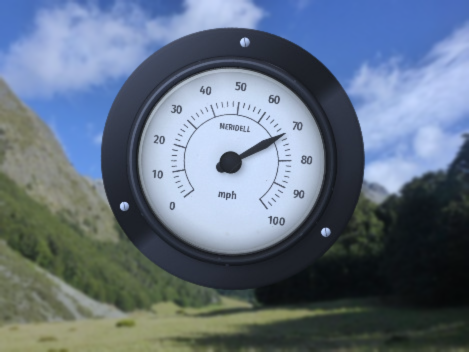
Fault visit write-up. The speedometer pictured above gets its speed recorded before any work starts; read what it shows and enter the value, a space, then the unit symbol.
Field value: 70 mph
